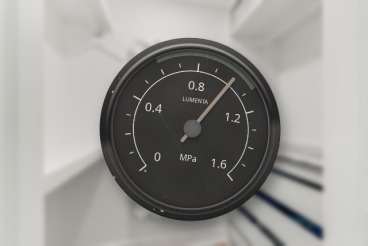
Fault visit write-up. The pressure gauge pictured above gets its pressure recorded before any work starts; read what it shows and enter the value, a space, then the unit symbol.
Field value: 1 MPa
